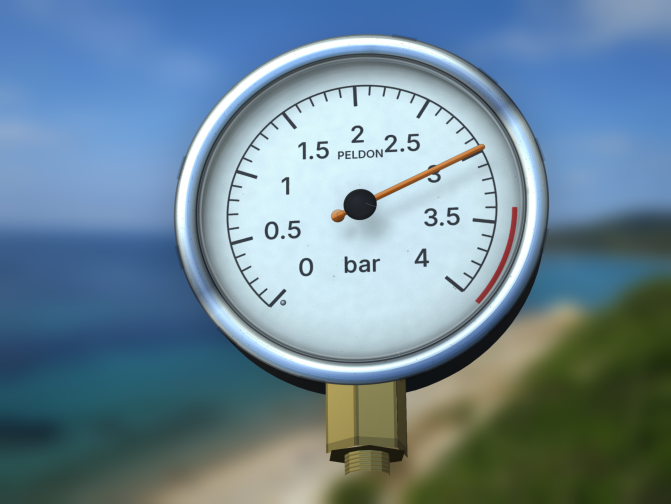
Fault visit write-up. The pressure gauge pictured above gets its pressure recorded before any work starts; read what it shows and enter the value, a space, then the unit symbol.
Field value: 3 bar
